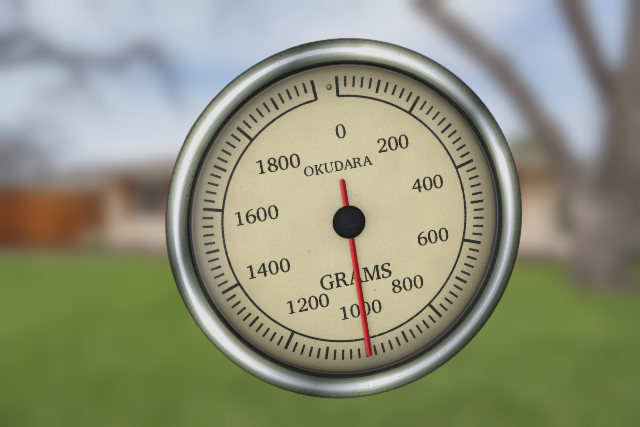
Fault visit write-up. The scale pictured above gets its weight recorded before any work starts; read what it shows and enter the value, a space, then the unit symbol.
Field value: 1000 g
